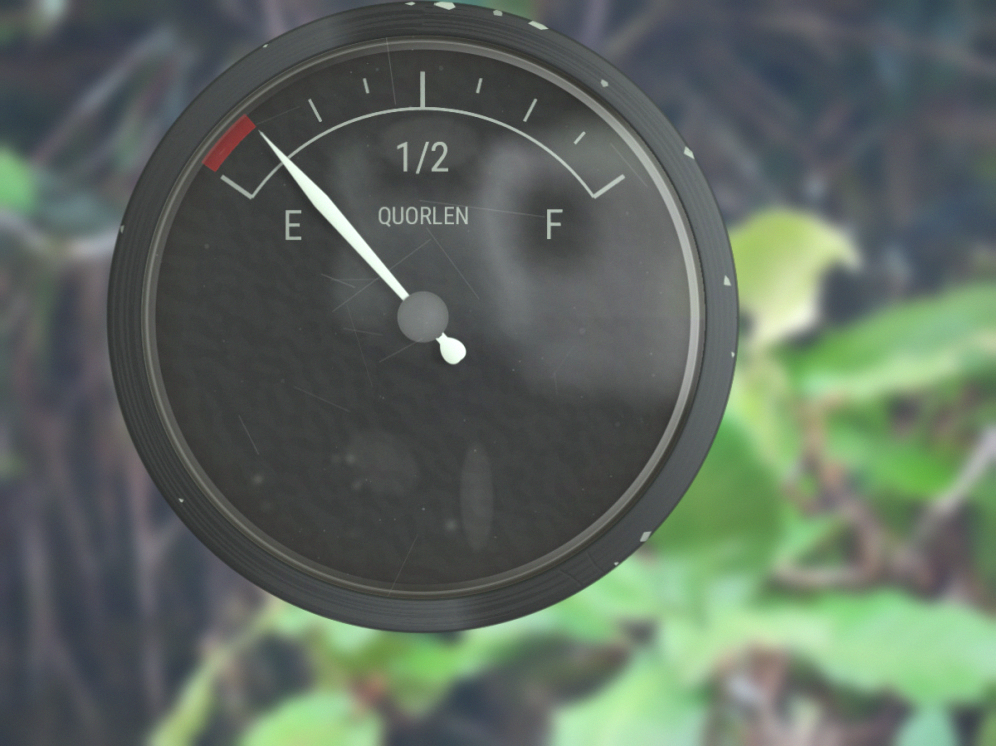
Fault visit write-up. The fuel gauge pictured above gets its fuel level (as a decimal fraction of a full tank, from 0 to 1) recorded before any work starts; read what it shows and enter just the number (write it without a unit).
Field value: 0.125
